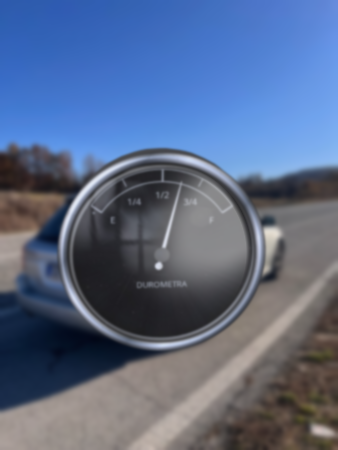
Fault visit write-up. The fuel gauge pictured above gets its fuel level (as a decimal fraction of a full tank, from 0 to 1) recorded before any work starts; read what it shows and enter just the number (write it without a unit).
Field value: 0.625
